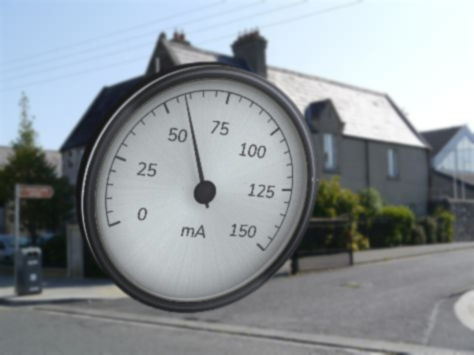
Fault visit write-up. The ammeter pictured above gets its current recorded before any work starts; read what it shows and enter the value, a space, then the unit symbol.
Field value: 57.5 mA
